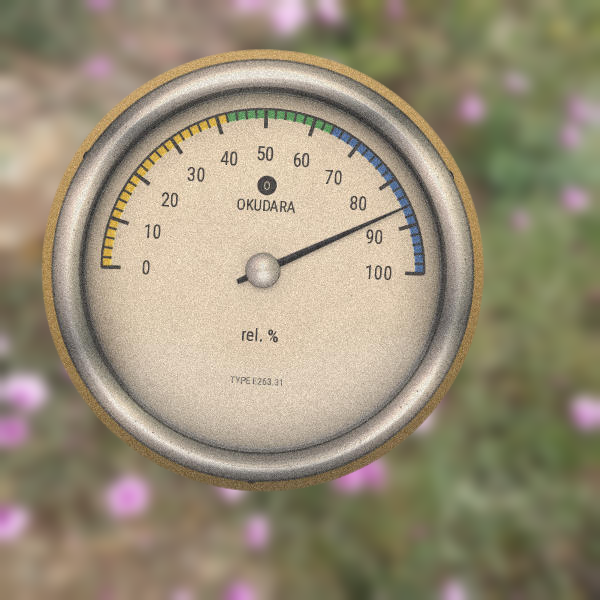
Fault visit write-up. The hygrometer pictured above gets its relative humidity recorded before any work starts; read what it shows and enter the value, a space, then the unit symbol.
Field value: 86 %
